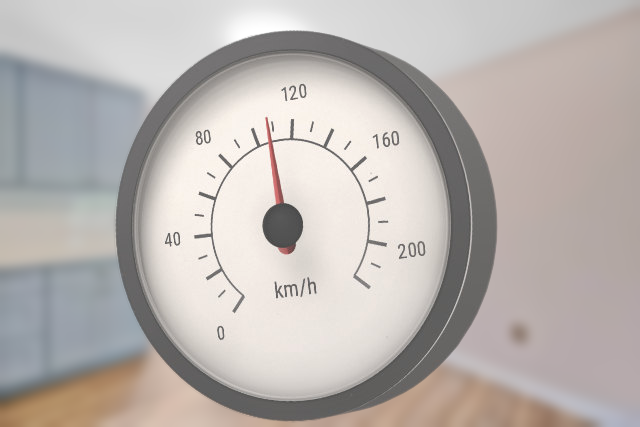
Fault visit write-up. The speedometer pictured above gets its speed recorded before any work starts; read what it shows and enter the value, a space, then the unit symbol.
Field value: 110 km/h
